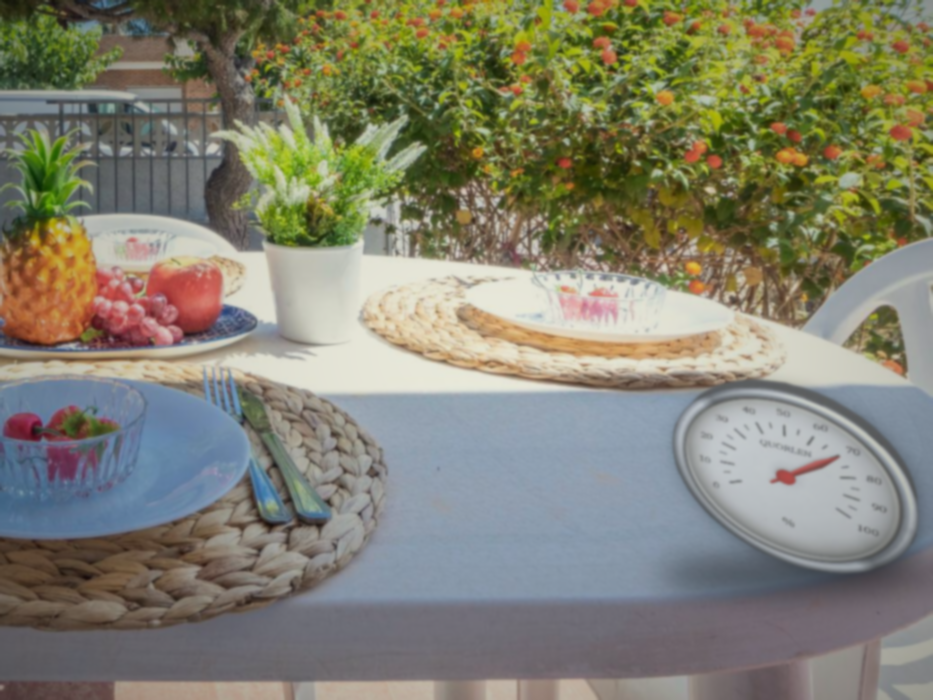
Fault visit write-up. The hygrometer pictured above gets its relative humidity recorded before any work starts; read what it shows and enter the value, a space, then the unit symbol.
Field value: 70 %
